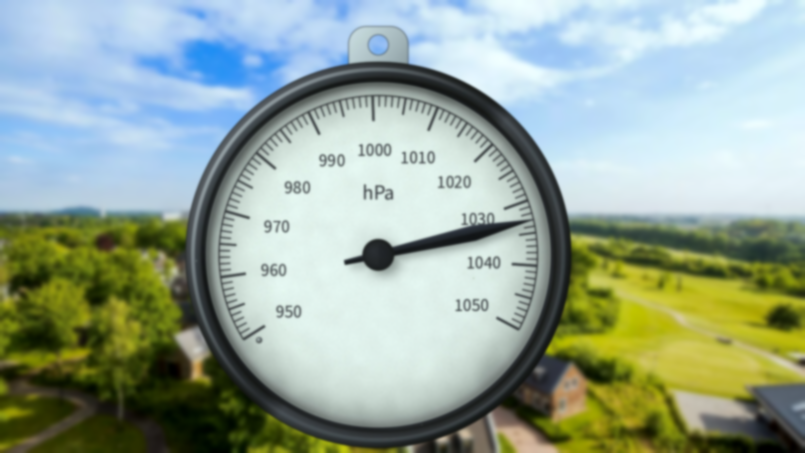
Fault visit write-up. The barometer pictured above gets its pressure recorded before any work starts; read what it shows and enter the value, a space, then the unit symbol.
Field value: 1033 hPa
